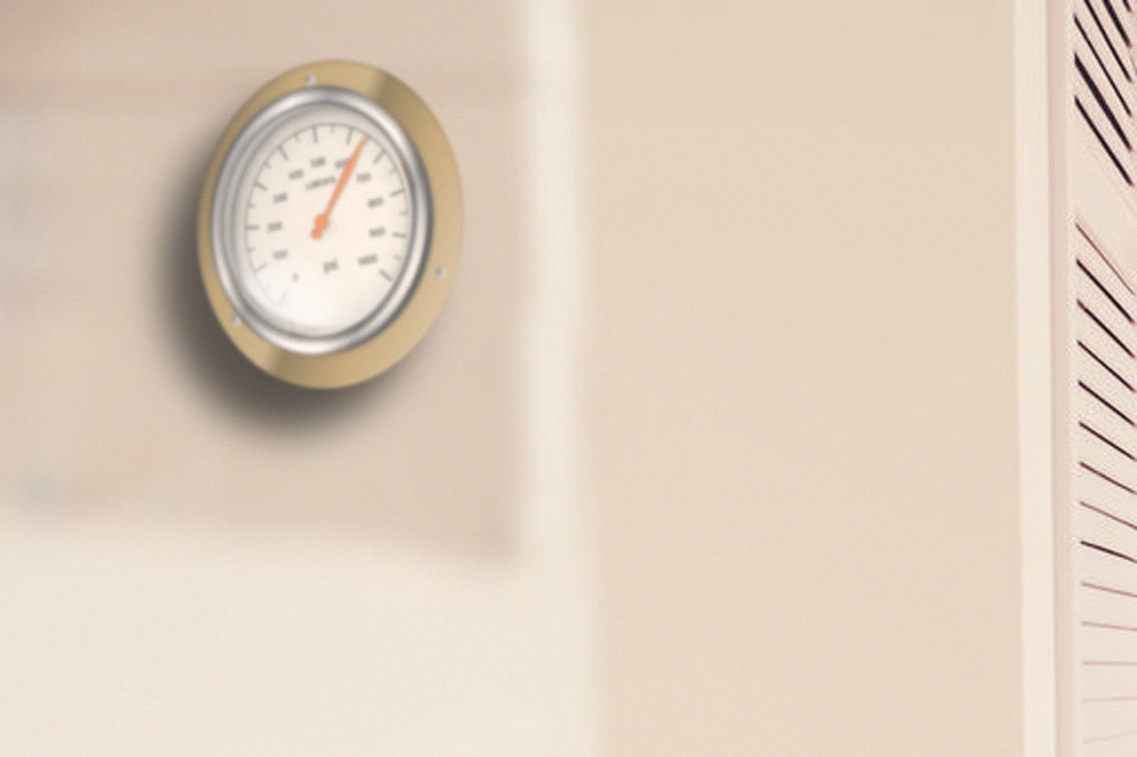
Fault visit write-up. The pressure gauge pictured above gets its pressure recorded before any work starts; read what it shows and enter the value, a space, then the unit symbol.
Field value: 650 psi
